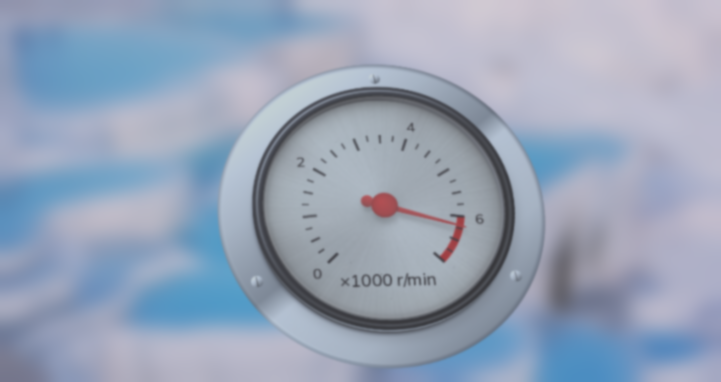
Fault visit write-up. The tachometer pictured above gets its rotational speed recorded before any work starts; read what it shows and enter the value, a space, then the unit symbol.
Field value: 6250 rpm
